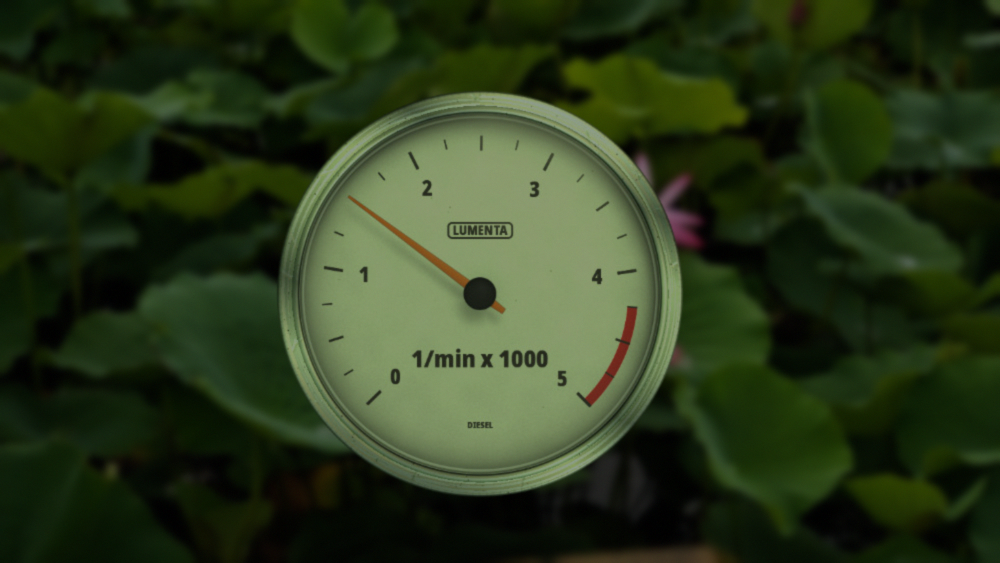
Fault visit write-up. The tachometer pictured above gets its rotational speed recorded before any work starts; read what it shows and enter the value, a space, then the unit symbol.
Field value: 1500 rpm
